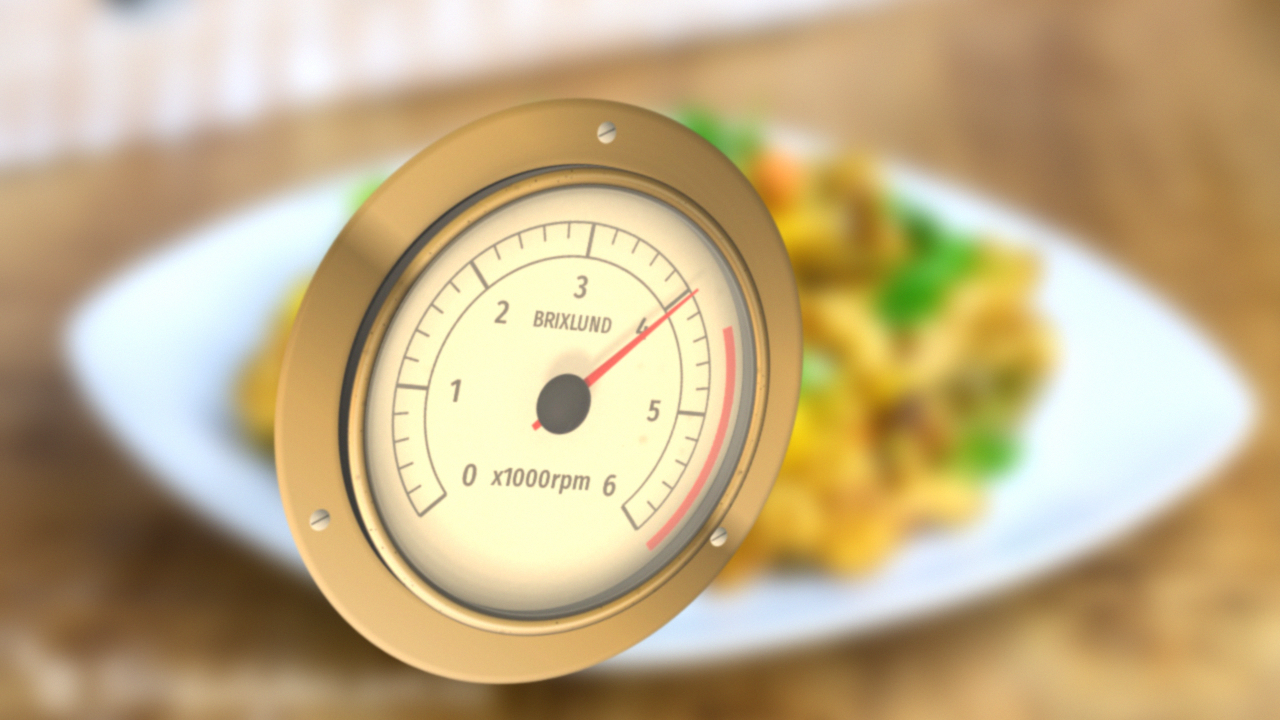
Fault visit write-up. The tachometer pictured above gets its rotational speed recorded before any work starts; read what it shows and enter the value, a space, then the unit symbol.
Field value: 4000 rpm
